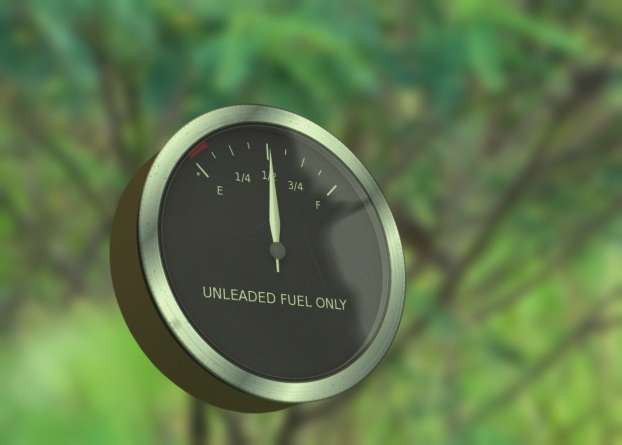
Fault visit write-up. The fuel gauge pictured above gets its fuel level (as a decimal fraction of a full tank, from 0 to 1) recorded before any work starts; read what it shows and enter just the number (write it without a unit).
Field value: 0.5
